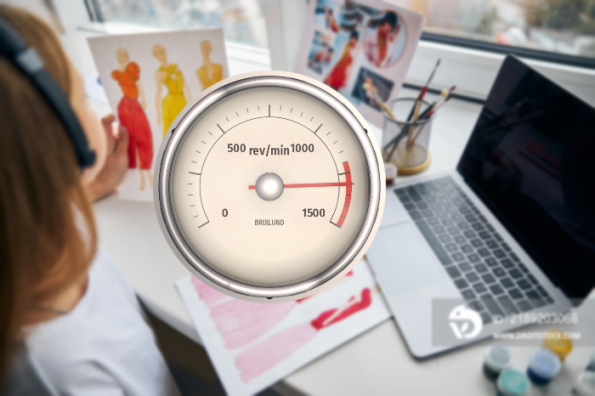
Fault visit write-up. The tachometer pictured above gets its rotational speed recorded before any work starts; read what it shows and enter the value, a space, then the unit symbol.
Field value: 1300 rpm
